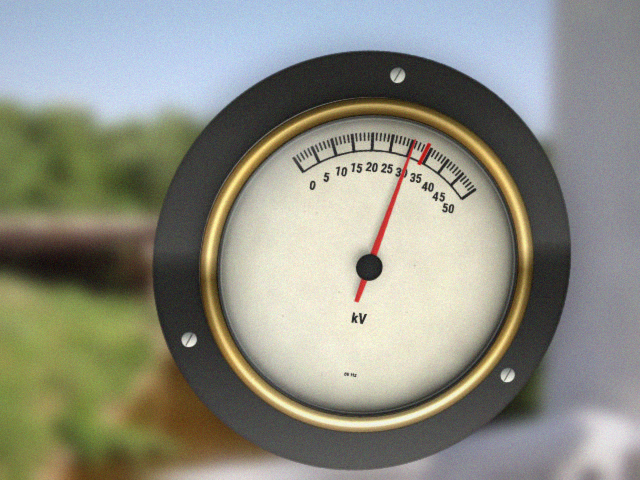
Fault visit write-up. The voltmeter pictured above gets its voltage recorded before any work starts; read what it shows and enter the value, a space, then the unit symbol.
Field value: 30 kV
